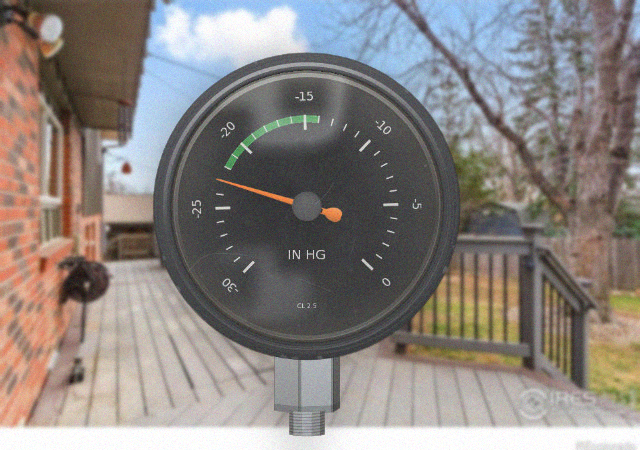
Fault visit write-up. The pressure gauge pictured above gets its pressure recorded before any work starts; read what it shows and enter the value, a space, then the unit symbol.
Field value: -23 inHg
